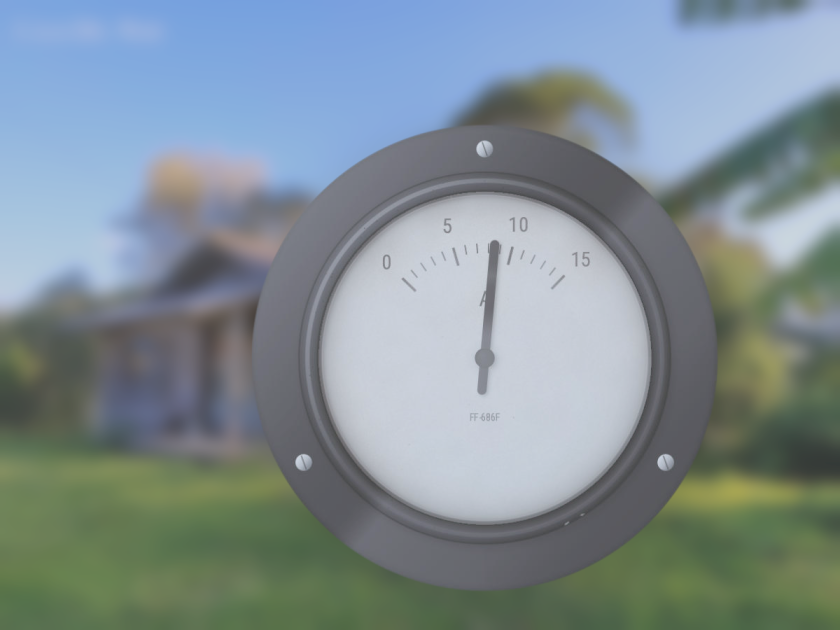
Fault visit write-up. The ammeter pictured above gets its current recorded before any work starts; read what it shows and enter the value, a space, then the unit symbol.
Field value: 8.5 A
